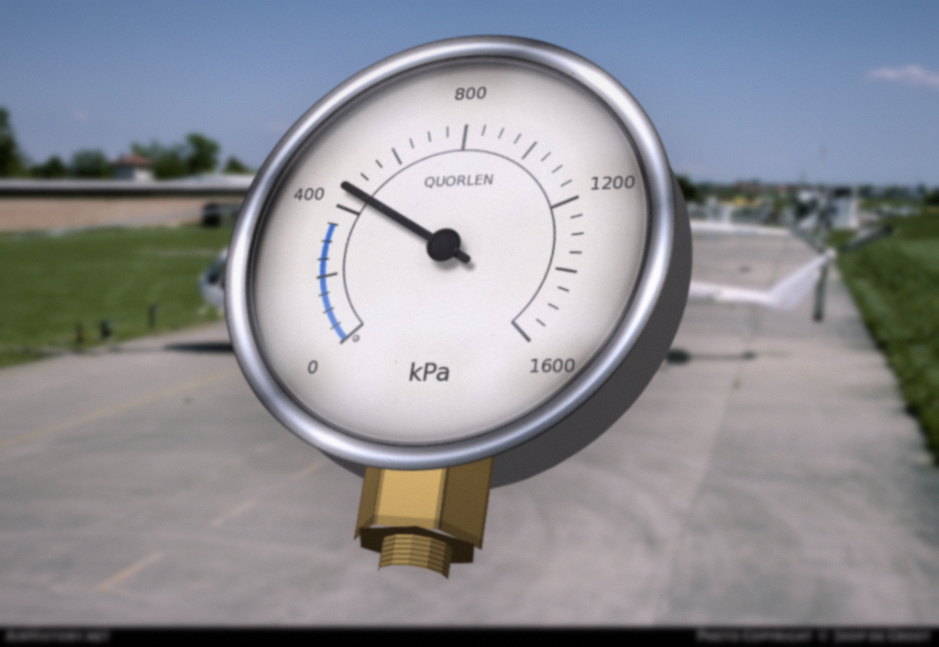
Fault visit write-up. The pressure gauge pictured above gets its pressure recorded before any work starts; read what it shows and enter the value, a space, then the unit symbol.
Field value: 450 kPa
